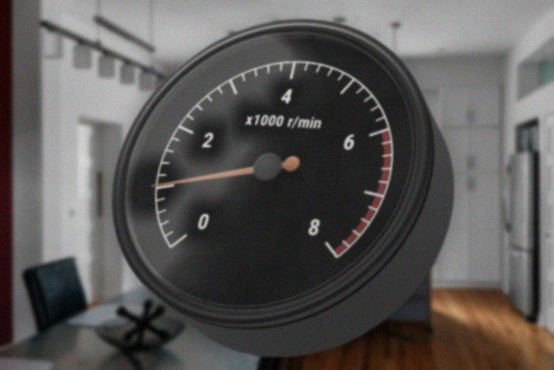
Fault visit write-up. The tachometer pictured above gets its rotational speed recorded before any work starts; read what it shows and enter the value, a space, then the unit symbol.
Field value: 1000 rpm
